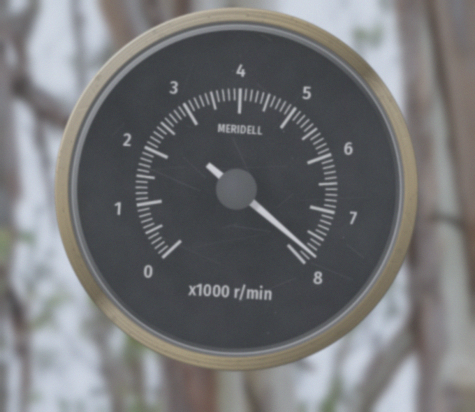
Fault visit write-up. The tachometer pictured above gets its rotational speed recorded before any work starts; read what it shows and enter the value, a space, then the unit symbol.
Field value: 7800 rpm
